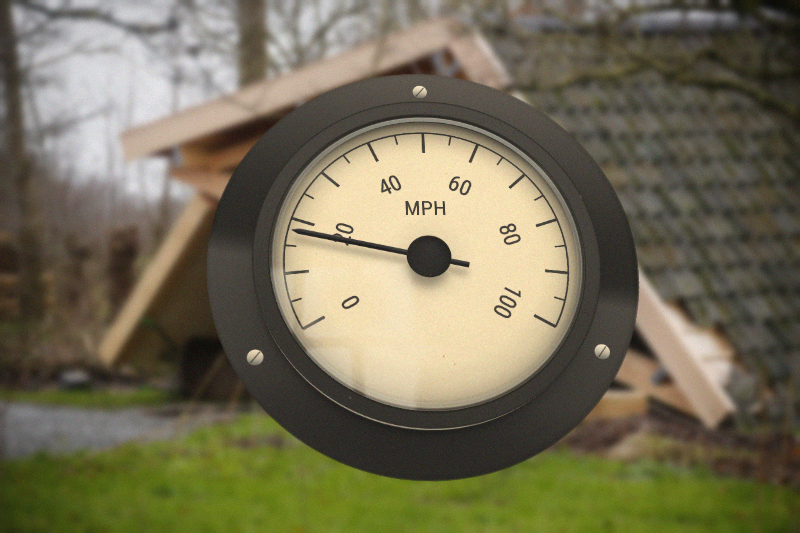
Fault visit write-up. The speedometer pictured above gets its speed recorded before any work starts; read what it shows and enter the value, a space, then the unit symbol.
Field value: 17.5 mph
